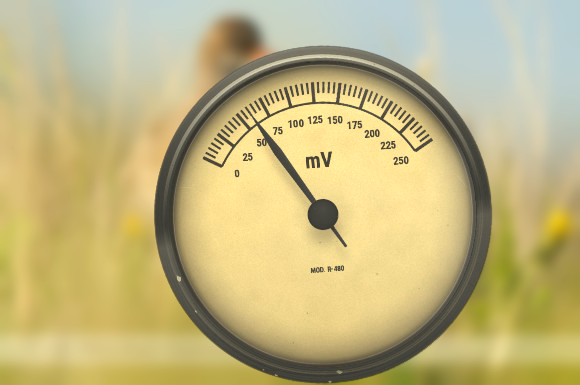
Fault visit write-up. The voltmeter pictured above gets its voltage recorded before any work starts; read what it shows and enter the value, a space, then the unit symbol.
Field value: 60 mV
